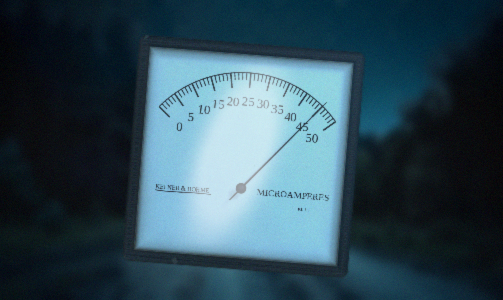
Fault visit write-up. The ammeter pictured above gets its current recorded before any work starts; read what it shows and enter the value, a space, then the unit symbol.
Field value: 45 µA
